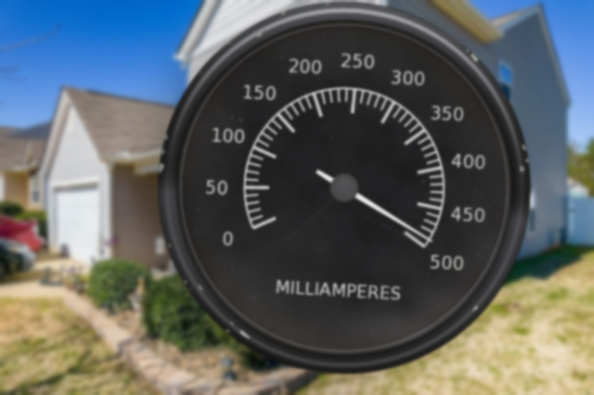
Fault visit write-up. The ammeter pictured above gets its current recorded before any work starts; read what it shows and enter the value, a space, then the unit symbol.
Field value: 490 mA
